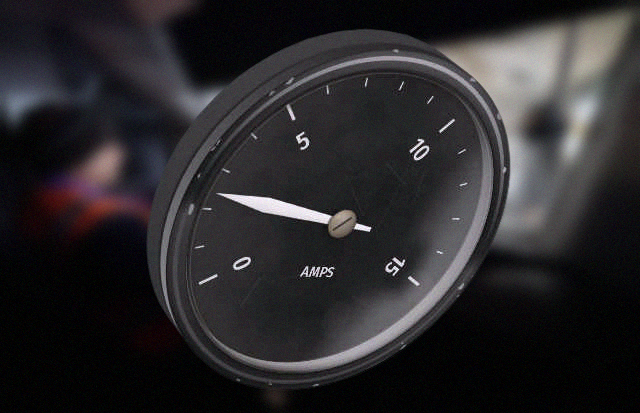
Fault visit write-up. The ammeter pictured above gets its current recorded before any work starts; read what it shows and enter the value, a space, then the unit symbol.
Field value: 2.5 A
